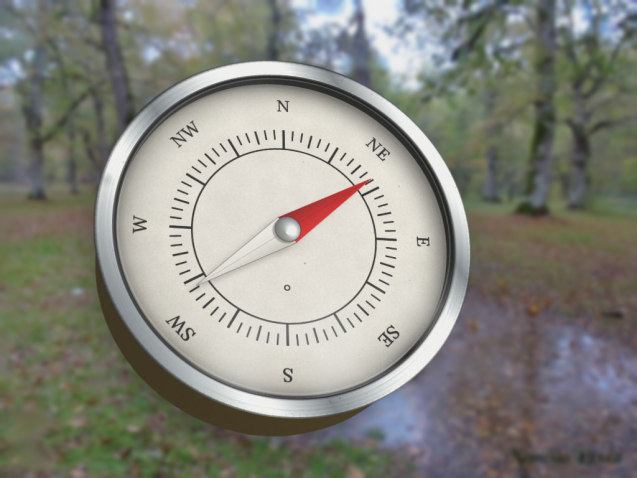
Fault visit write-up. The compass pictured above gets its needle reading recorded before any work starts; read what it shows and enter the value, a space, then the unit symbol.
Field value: 55 °
